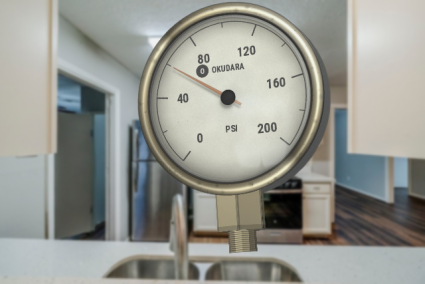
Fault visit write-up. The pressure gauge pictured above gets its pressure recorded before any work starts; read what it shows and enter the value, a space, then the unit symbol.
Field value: 60 psi
